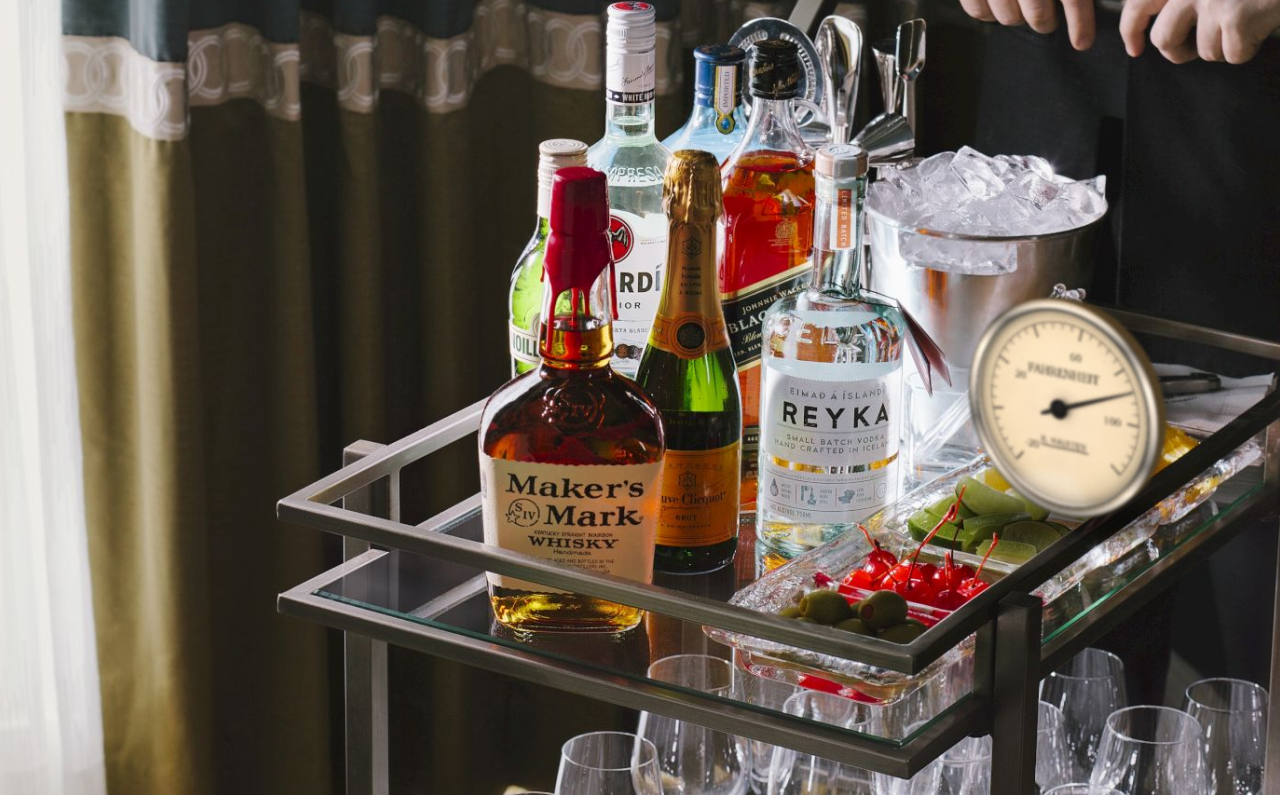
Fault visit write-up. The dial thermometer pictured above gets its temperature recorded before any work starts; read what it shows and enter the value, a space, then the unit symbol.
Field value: 88 °F
